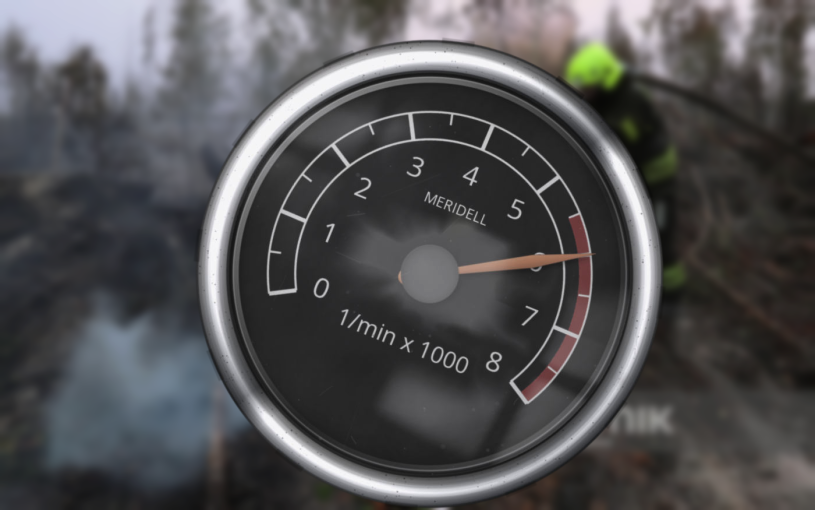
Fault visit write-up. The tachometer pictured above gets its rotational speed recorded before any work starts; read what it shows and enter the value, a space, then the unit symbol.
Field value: 6000 rpm
